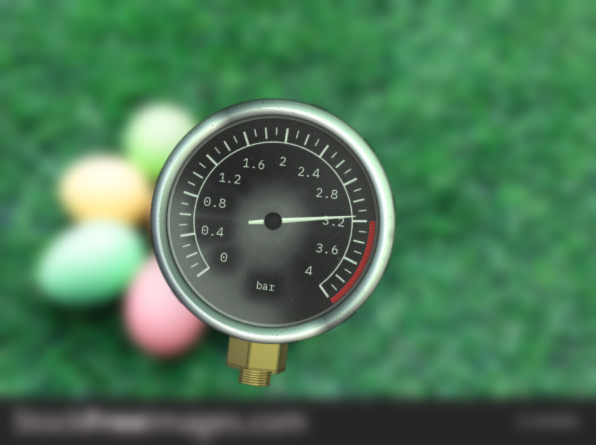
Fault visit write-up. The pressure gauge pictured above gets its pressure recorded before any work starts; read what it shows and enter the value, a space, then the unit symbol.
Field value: 3.15 bar
